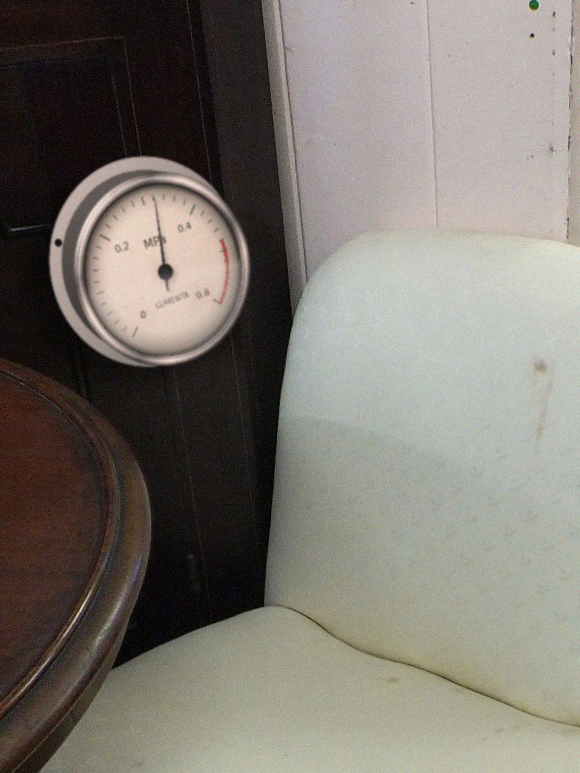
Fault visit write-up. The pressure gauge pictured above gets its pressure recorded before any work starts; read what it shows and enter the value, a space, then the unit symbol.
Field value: 0.32 MPa
